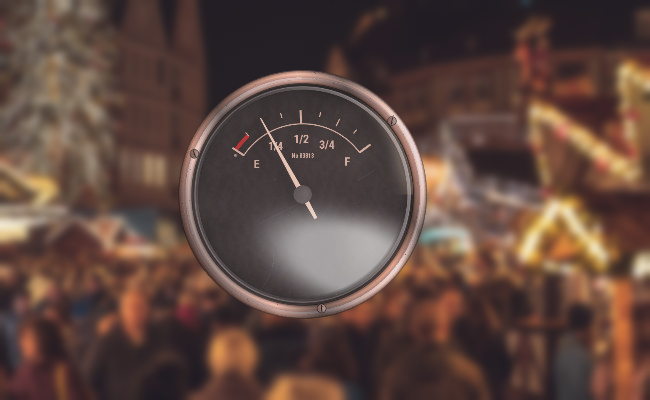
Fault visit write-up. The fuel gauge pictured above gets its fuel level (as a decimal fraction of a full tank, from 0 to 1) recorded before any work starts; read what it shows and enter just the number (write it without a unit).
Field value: 0.25
